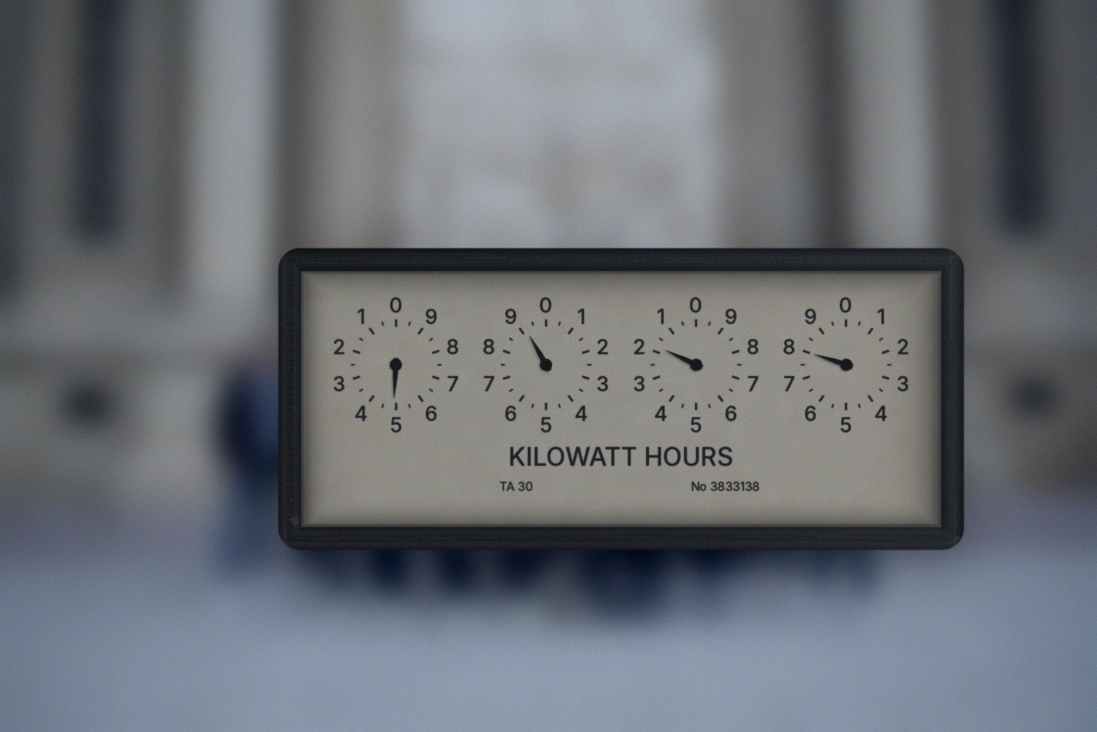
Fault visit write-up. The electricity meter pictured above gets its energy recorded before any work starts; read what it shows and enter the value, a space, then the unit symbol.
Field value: 4918 kWh
